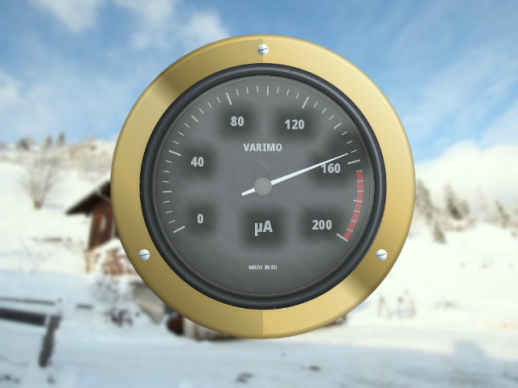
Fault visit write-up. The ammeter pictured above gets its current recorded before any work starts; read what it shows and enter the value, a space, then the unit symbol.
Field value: 155 µA
